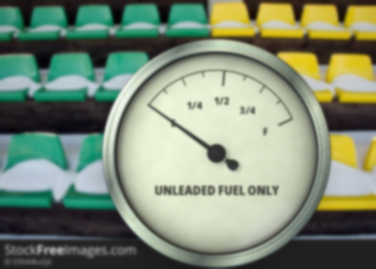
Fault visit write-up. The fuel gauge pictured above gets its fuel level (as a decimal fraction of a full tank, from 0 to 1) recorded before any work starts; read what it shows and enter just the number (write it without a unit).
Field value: 0
